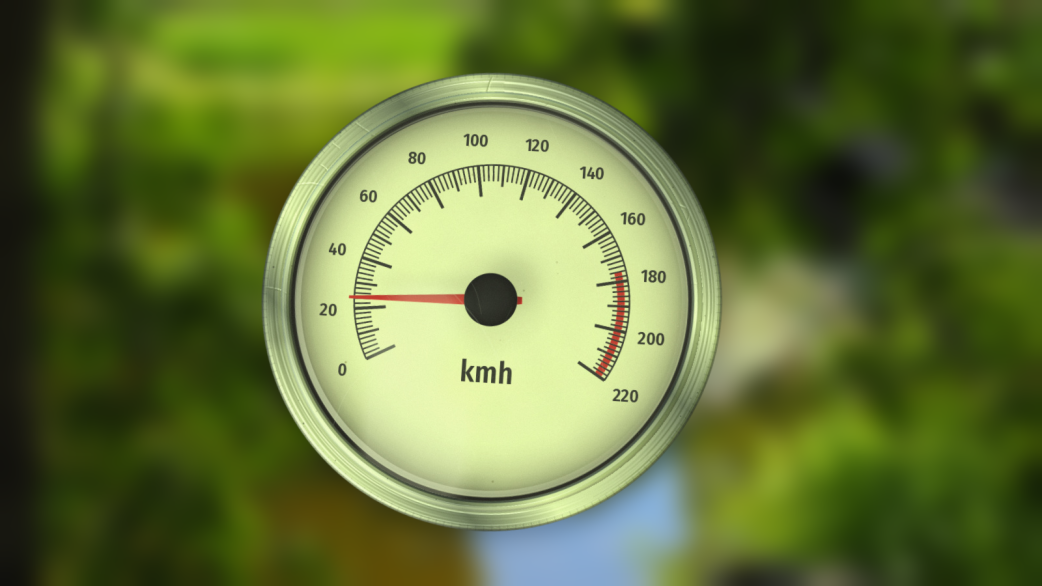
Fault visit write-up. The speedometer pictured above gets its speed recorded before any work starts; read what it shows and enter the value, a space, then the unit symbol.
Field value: 24 km/h
